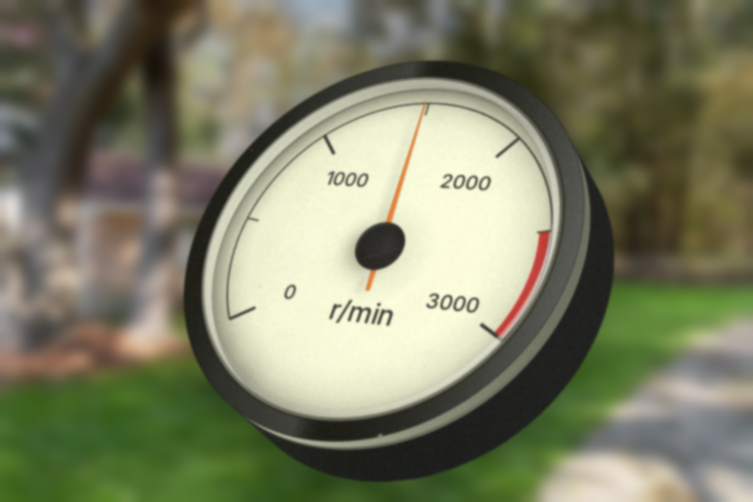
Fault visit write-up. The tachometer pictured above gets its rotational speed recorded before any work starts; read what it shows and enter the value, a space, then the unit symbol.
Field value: 1500 rpm
